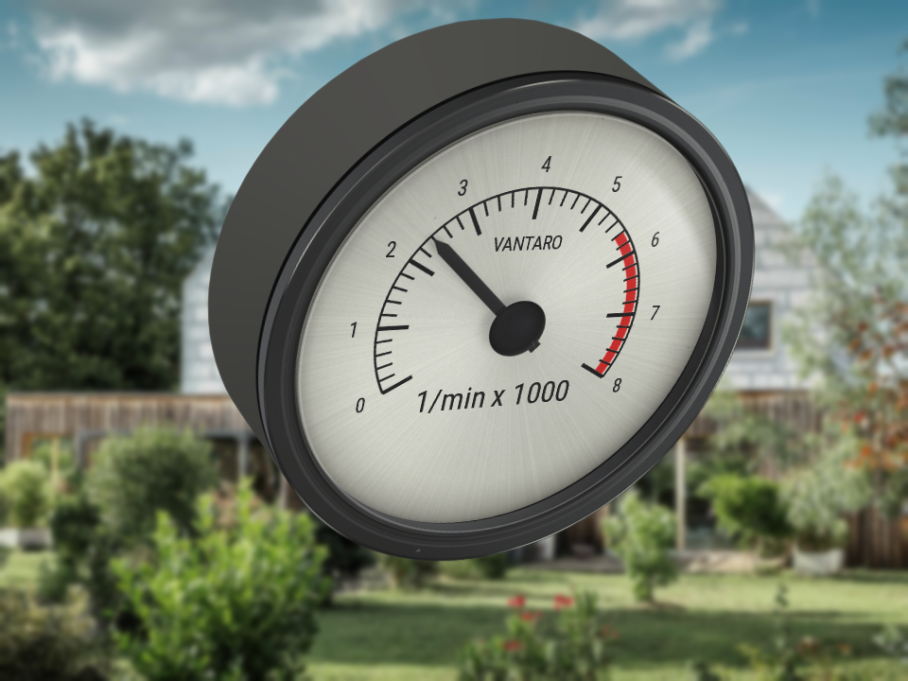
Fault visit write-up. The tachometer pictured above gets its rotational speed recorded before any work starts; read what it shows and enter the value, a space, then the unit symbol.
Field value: 2400 rpm
